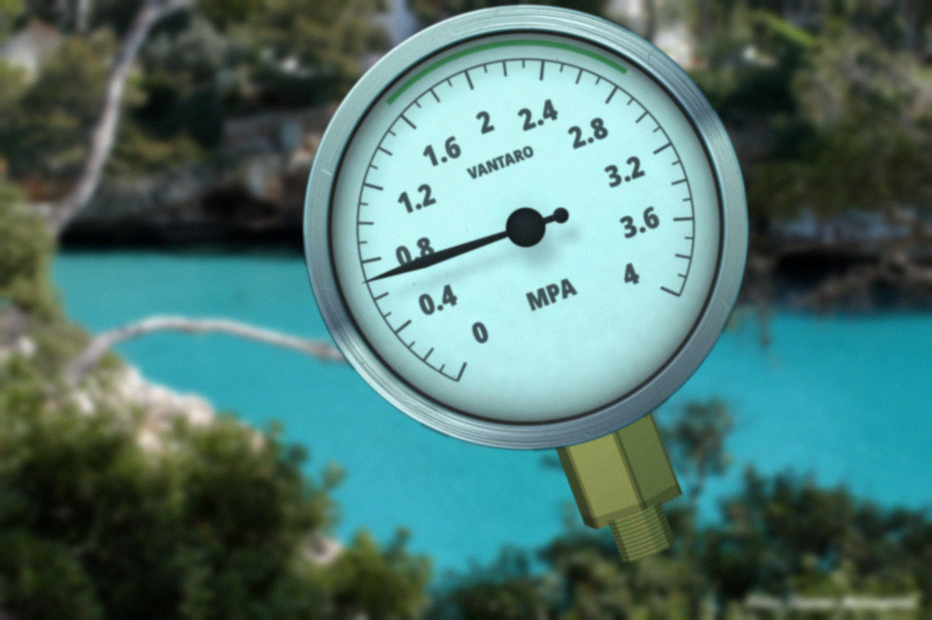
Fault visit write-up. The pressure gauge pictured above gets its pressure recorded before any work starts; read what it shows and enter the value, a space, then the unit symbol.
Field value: 0.7 MPa
